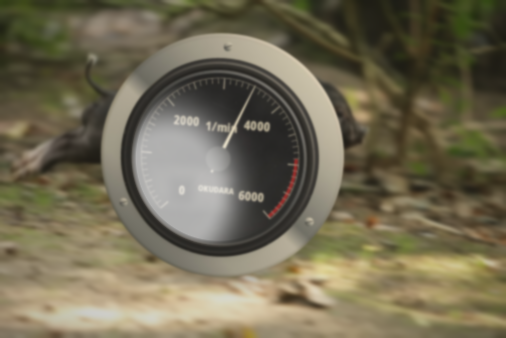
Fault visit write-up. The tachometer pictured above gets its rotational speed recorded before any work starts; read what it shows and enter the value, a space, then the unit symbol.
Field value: 3500 rpm
